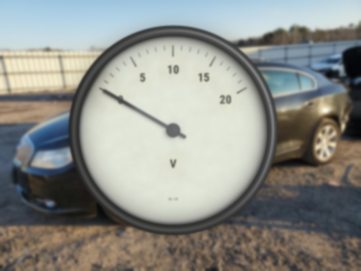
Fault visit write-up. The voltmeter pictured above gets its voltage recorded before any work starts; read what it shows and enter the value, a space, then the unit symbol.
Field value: 0 V
